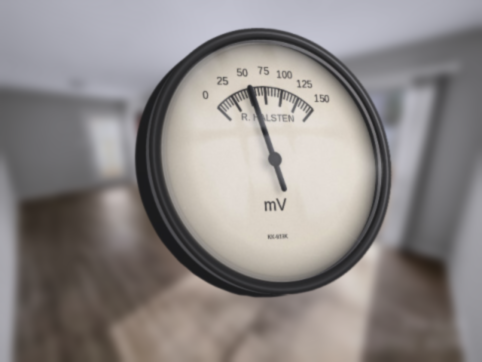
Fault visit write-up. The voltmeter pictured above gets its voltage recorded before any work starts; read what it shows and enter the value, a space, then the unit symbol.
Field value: 50 mV
